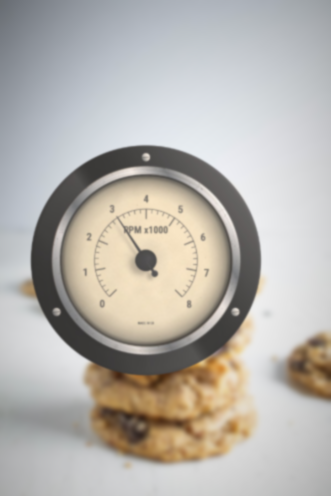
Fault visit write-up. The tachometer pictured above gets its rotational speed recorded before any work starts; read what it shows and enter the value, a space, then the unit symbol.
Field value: 3000 rpm
